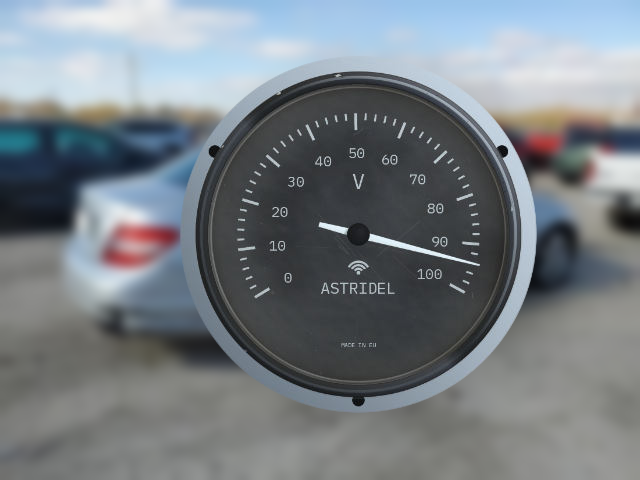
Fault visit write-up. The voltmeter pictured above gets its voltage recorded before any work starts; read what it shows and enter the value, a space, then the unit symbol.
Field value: 94 V
